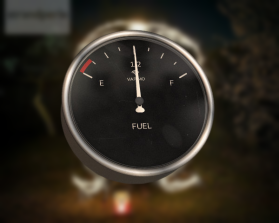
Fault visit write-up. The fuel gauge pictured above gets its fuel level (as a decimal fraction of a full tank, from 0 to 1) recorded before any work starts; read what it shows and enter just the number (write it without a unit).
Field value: 0.5
